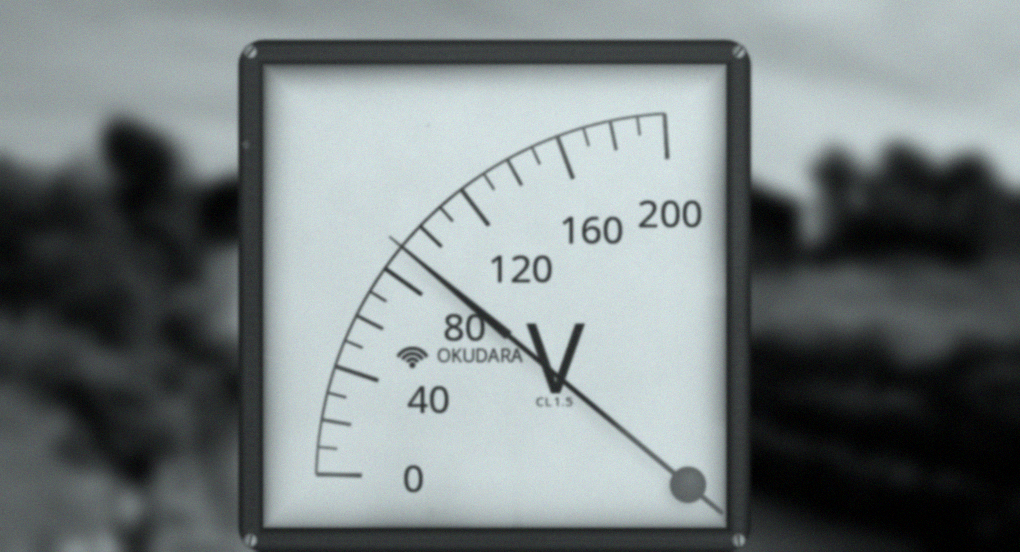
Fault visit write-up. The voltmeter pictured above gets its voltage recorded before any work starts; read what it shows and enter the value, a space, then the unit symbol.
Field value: 90 V
